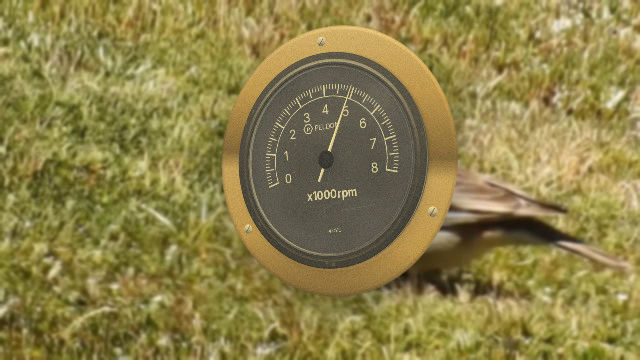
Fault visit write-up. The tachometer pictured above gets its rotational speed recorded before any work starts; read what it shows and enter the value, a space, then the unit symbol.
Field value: 5000 rpm
